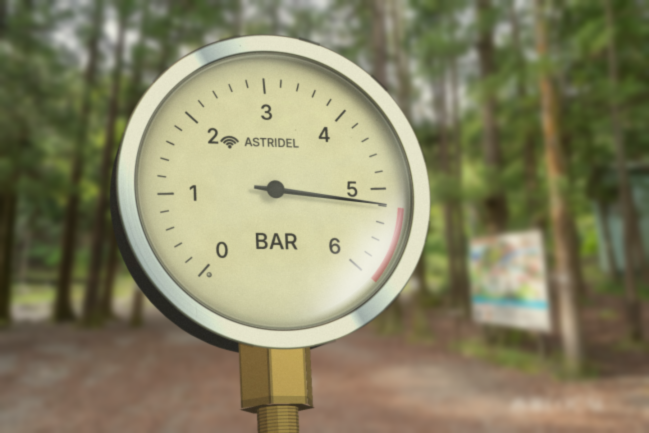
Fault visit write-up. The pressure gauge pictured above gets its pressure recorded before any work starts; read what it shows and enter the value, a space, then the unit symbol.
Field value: 5.2 bar
